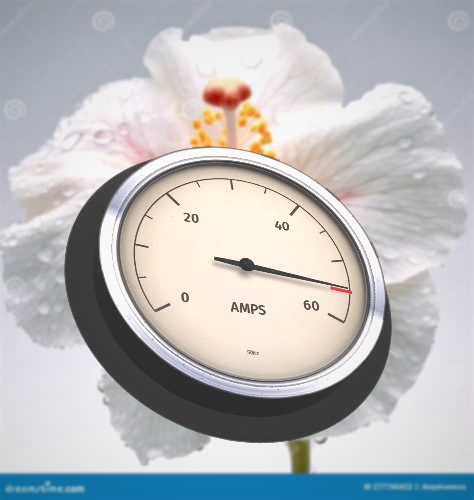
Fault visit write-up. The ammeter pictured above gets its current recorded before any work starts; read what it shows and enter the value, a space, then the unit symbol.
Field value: 55 A
